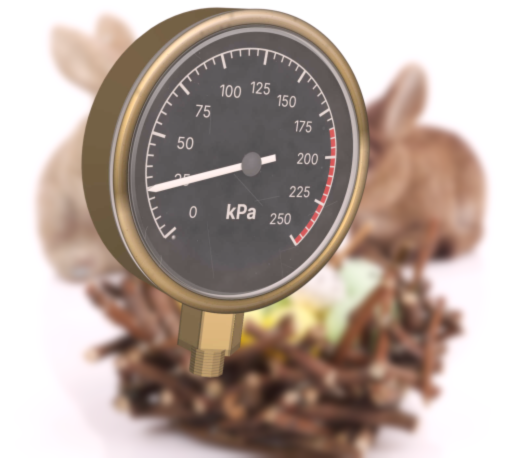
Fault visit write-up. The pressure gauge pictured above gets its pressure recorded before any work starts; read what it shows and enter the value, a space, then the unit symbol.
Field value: 25 kPa
